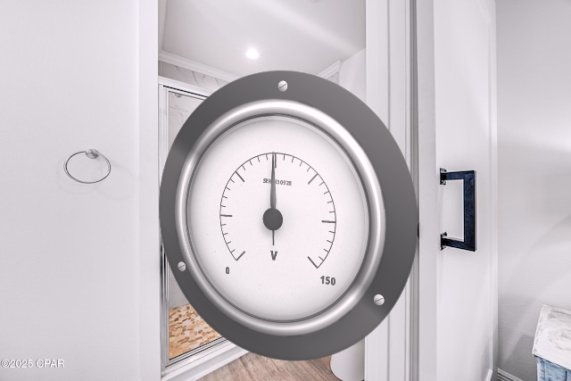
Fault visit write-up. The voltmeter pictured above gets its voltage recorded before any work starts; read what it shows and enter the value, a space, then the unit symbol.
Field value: 75 V
